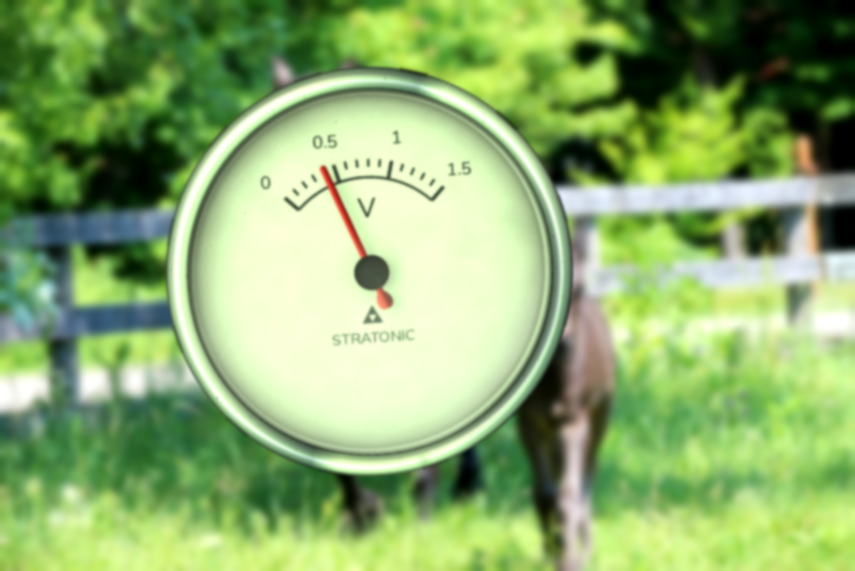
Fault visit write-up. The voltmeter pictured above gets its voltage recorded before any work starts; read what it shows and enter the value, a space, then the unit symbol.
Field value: 0.4 V
